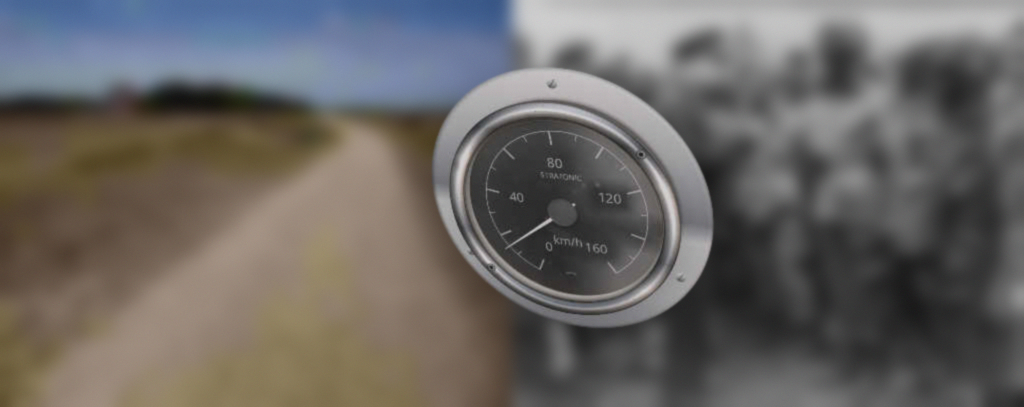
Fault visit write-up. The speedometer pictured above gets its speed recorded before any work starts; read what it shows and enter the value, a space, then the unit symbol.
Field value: 15 km/h
